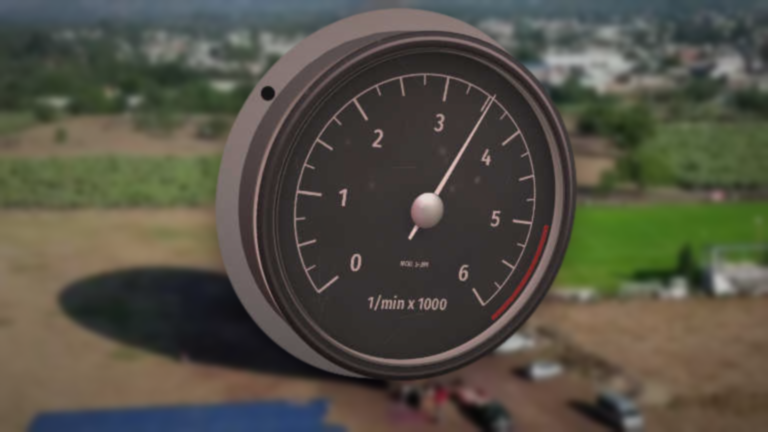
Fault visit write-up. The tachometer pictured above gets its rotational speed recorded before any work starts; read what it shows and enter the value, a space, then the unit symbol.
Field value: 3500 rpm
